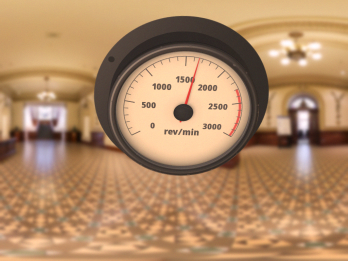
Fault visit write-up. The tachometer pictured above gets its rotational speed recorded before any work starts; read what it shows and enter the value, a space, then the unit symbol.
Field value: 1650 rpm
